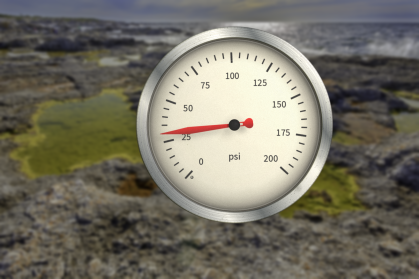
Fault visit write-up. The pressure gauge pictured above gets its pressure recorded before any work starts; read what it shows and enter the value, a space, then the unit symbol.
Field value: 30 psi
